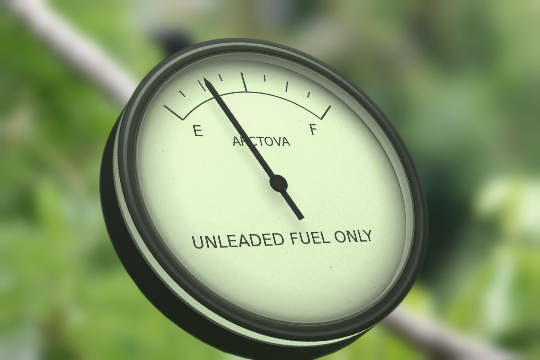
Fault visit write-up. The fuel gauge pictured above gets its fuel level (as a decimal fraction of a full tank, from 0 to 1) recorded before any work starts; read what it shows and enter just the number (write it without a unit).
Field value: 0.25
